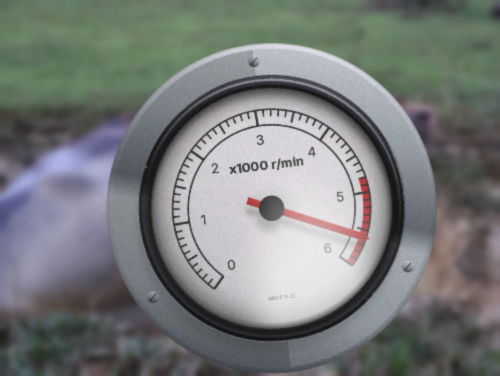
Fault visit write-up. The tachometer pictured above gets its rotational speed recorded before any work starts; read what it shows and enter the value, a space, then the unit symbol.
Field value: 5600 rpm
